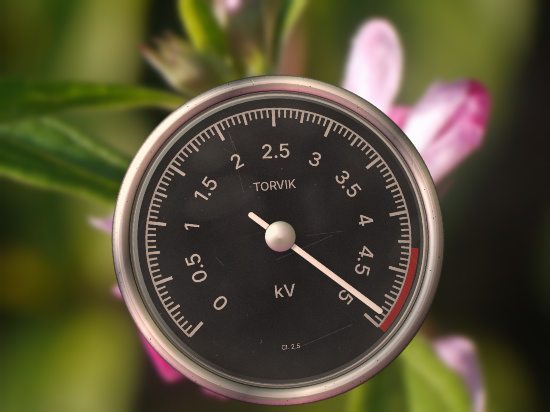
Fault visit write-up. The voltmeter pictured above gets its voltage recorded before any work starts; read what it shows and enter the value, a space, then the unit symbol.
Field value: 4.9 kV
